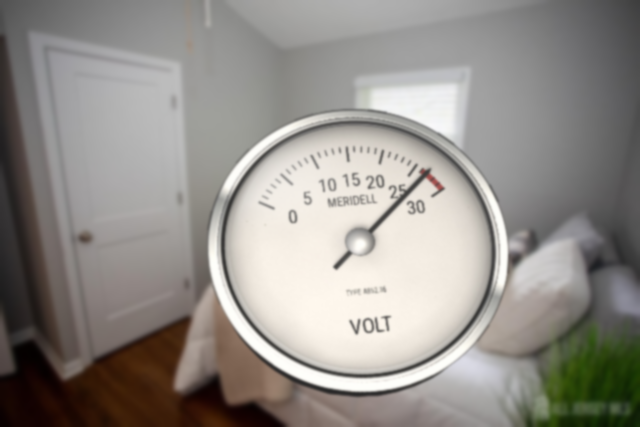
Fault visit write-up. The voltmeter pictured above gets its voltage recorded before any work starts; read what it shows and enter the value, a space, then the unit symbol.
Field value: 27 V
